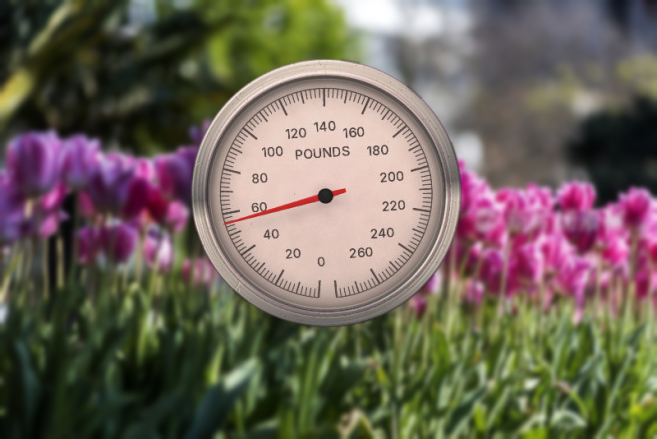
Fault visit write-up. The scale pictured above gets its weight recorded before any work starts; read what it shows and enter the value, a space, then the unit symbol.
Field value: 56 lb
